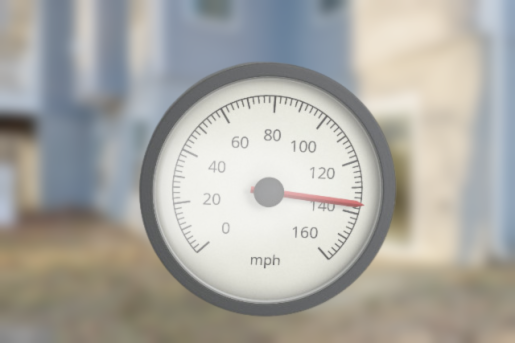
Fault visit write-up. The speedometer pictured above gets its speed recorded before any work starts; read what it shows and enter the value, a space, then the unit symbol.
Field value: 136 mph
